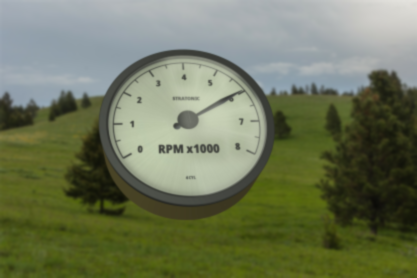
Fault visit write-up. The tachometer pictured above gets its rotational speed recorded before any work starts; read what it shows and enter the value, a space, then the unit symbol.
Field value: 6000 rpm
